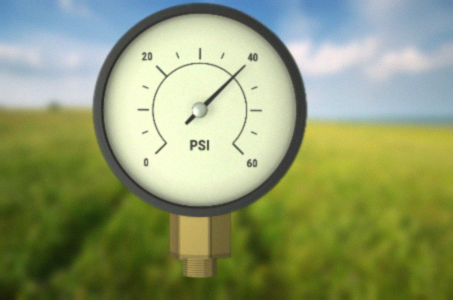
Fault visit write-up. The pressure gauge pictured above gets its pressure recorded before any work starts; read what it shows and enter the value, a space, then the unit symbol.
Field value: 40 psi
